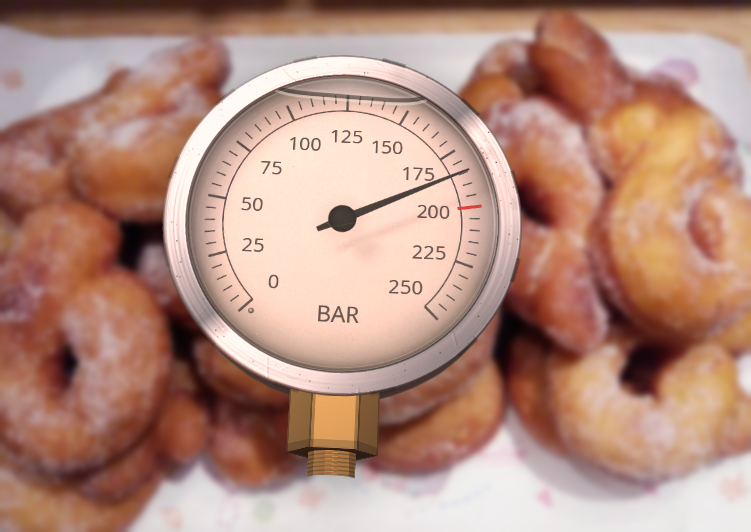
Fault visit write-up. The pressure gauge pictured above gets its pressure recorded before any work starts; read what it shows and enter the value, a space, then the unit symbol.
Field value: 185 bar
